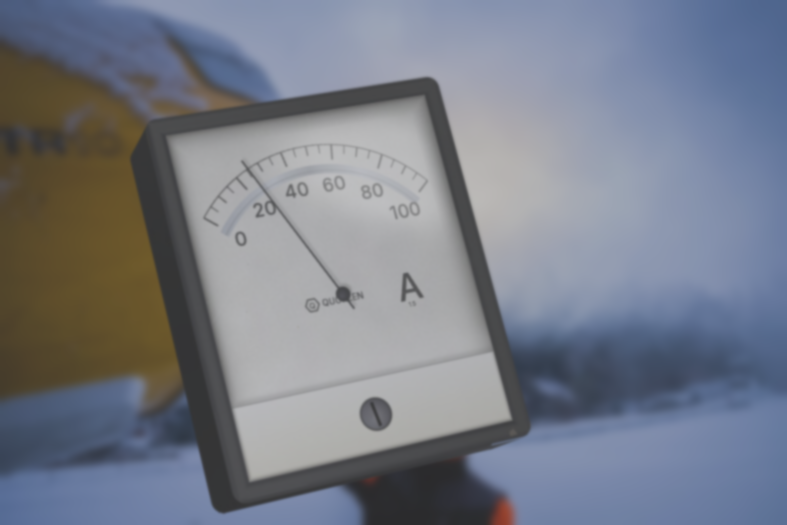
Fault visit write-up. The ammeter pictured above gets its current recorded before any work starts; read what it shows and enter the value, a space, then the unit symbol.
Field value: 25 A
